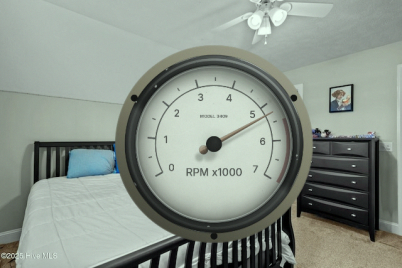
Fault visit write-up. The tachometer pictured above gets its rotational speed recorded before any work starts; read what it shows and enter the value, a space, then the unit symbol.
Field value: 5250 rpm
